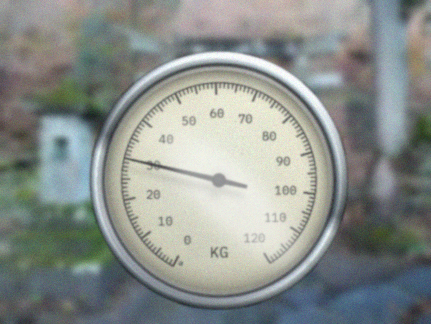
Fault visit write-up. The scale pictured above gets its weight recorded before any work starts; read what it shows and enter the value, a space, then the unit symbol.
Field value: 30 kg
